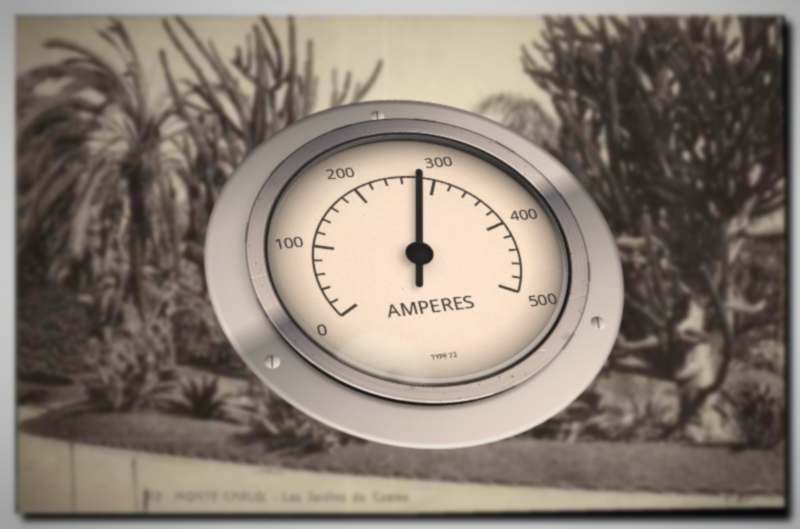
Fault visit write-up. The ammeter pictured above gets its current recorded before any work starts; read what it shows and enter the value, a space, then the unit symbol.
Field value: 280 A
